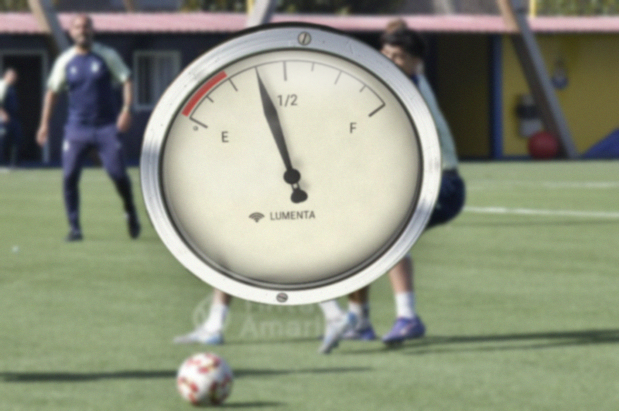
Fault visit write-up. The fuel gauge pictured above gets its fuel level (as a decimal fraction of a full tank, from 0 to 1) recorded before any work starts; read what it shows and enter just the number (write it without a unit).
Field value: 0.375
